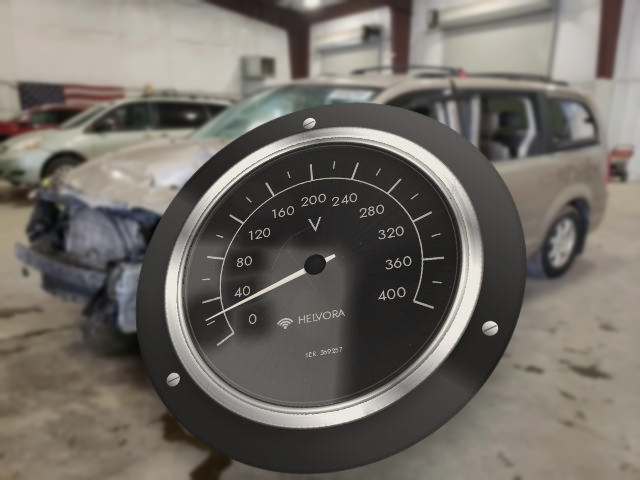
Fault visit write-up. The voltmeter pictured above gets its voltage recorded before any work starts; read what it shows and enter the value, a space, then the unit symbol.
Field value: 20 V
